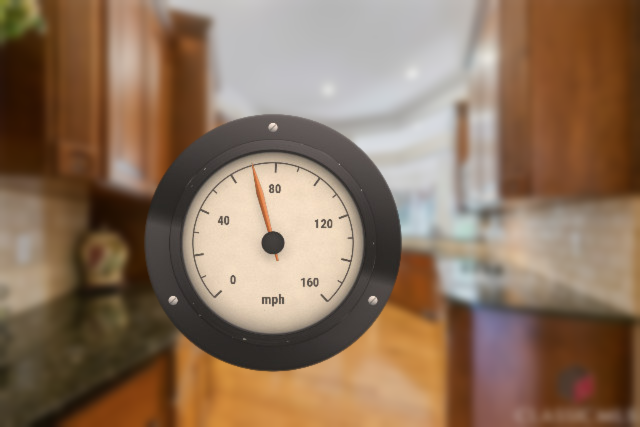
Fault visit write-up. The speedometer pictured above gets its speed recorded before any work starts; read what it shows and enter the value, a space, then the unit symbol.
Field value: 70 mph
